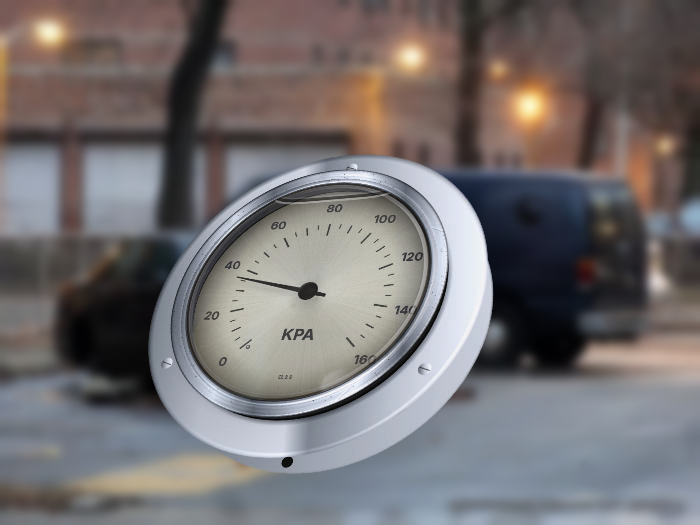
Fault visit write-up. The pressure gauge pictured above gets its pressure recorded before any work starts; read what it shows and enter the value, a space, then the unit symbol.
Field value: 35 kPa
